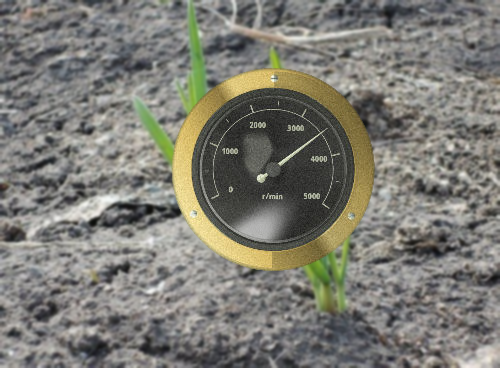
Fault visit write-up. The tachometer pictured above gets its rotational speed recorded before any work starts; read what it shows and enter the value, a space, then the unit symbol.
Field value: 3500 rpm
